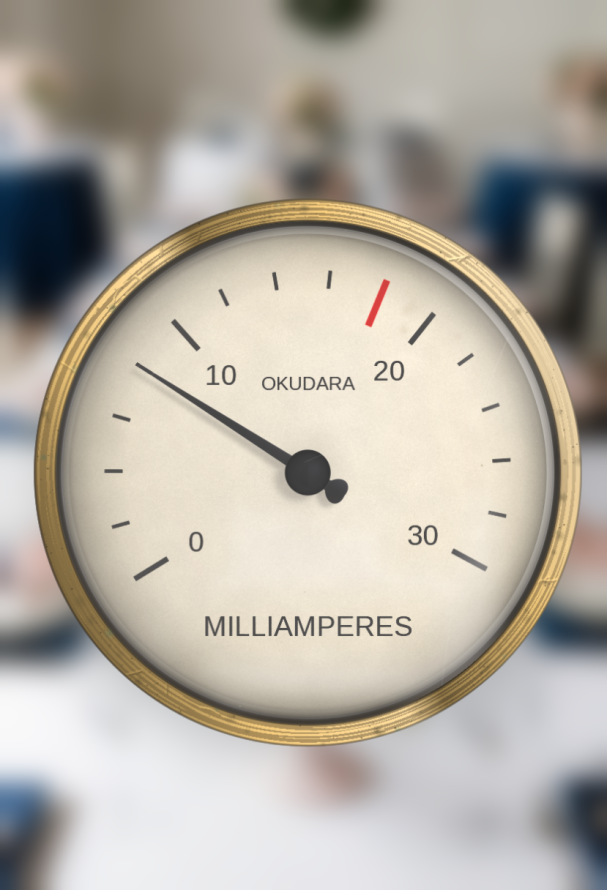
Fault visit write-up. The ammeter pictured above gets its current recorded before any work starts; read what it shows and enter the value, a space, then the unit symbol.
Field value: 8 mA
